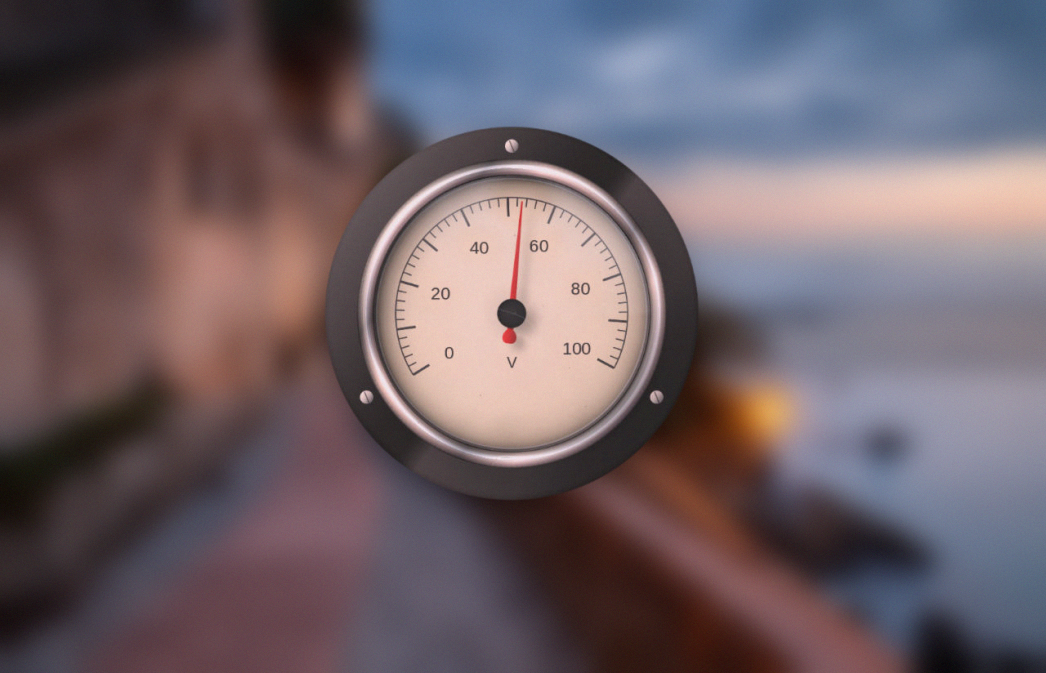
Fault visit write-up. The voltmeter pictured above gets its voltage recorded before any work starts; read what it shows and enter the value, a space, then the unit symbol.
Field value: 53 V
